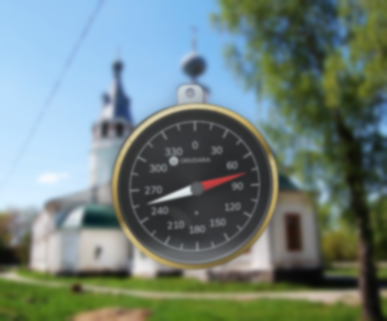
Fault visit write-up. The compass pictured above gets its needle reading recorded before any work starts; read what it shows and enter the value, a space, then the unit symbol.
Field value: 75 °
